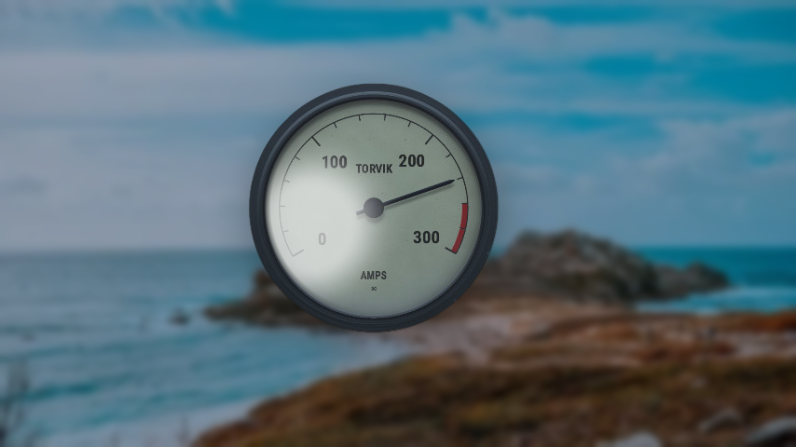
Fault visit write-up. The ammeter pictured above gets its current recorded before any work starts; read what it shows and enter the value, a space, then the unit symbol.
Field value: 240 A
